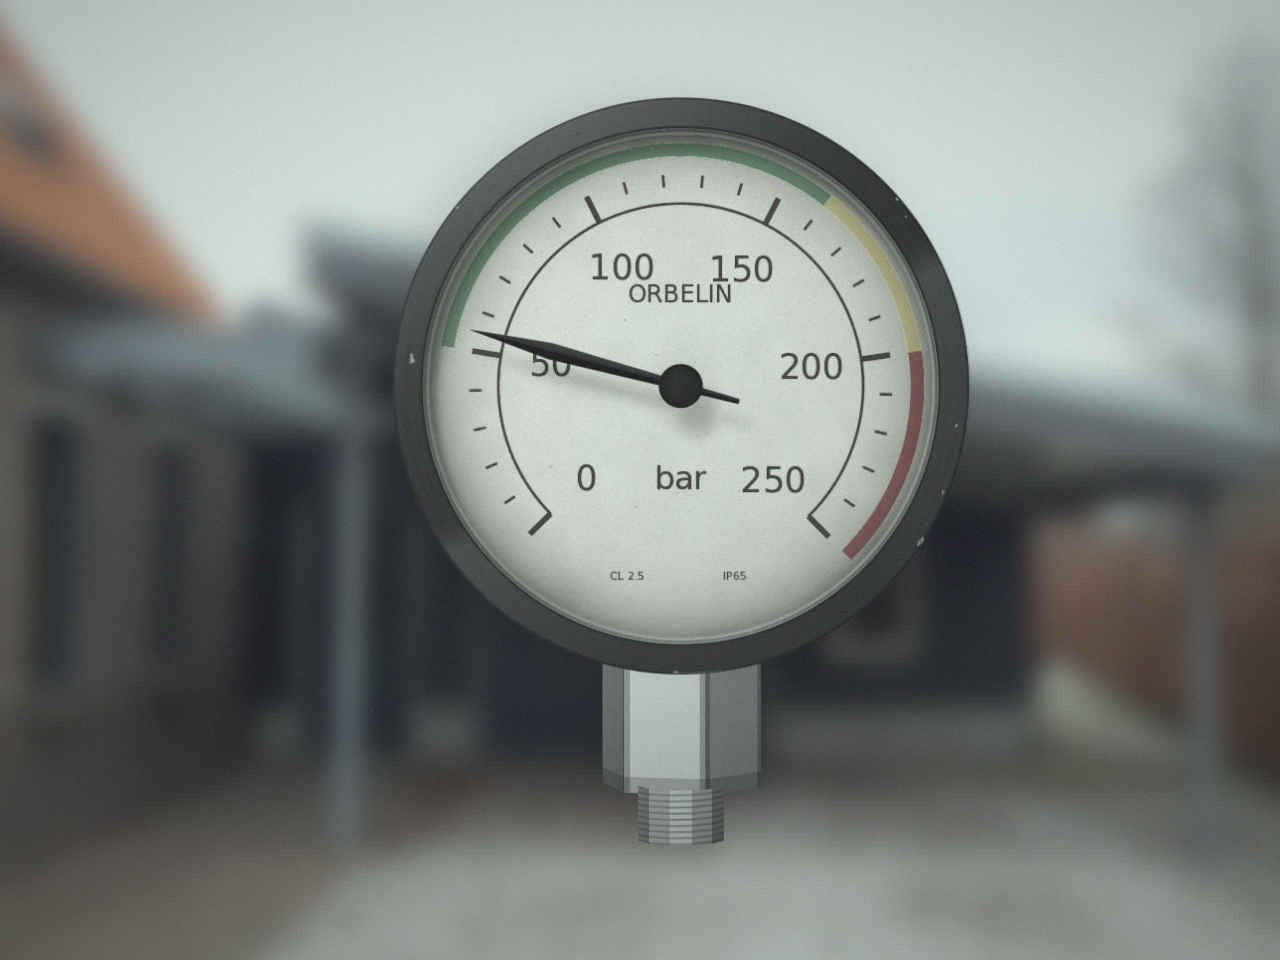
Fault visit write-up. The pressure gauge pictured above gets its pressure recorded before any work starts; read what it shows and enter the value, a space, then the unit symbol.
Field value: 55 bar
